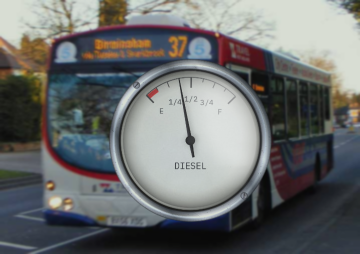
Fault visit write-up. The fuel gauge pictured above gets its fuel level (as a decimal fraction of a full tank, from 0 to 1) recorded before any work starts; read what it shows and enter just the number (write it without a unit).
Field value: 0.375
